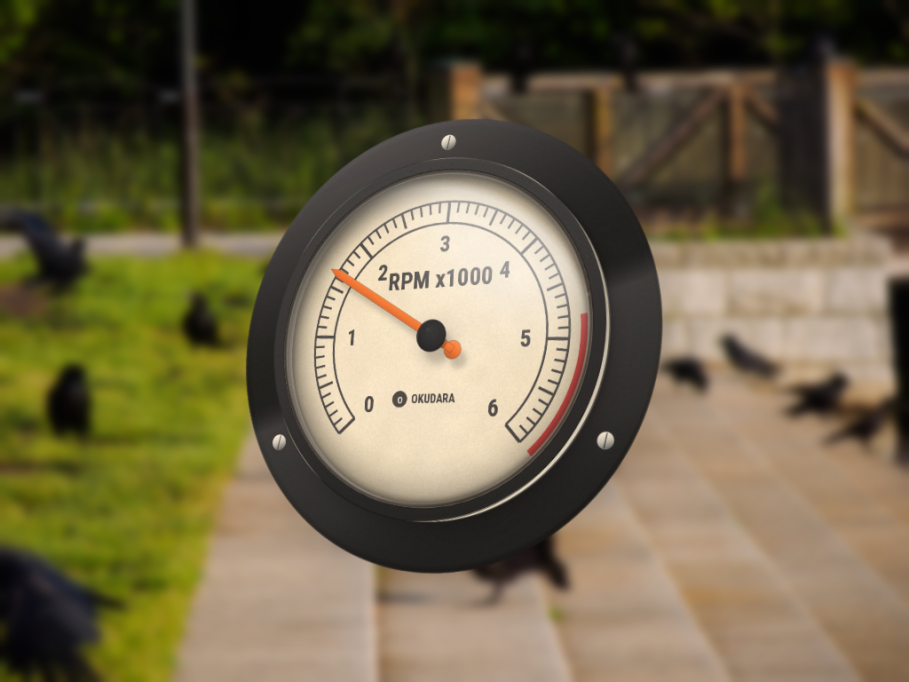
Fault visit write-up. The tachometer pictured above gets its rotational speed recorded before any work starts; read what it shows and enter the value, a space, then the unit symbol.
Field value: 1650 rpm
